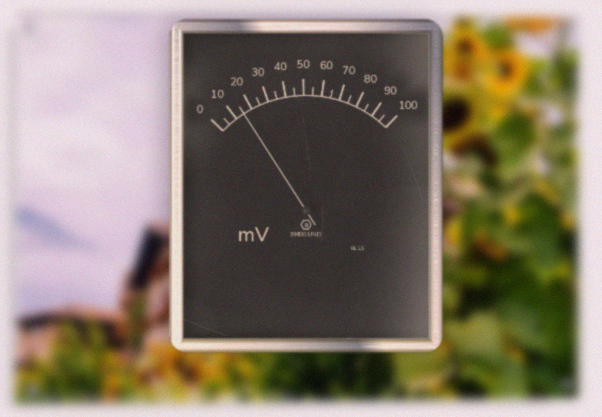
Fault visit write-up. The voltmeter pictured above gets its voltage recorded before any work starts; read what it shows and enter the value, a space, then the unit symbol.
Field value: 15 mV
